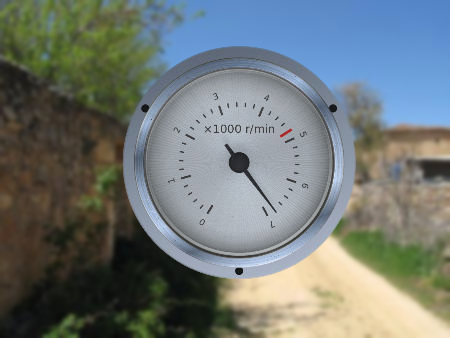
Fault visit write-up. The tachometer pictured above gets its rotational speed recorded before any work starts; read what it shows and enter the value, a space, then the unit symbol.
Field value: 6800 rpm
